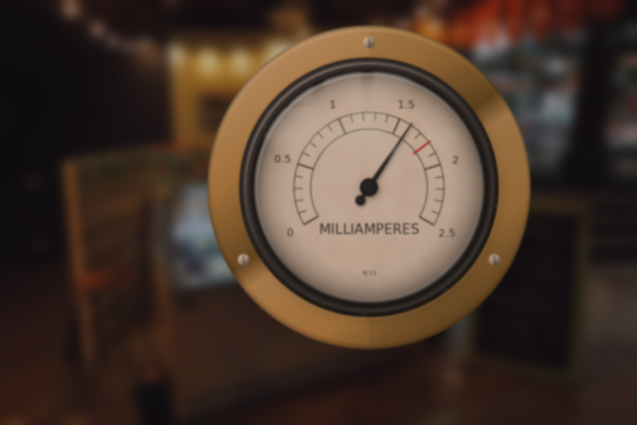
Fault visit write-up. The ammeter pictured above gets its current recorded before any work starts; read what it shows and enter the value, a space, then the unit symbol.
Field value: 1.6 mA
